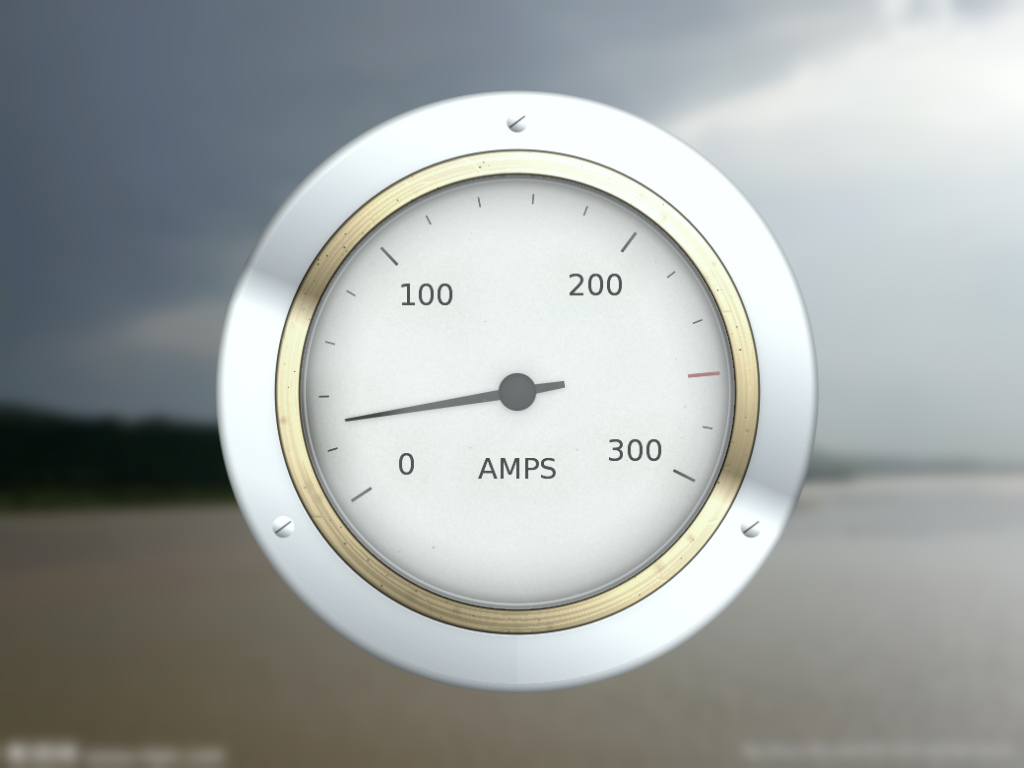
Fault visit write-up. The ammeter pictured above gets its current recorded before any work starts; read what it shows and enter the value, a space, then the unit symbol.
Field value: 30 A
